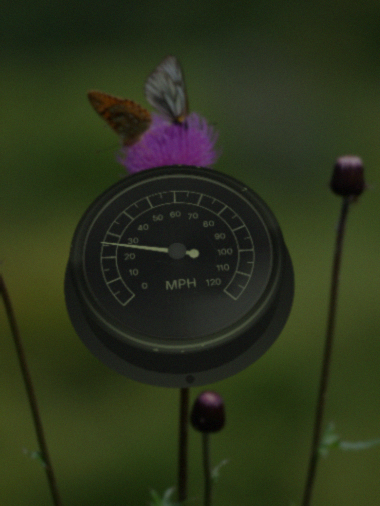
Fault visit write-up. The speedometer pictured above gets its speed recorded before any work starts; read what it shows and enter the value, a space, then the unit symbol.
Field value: 25 mph
